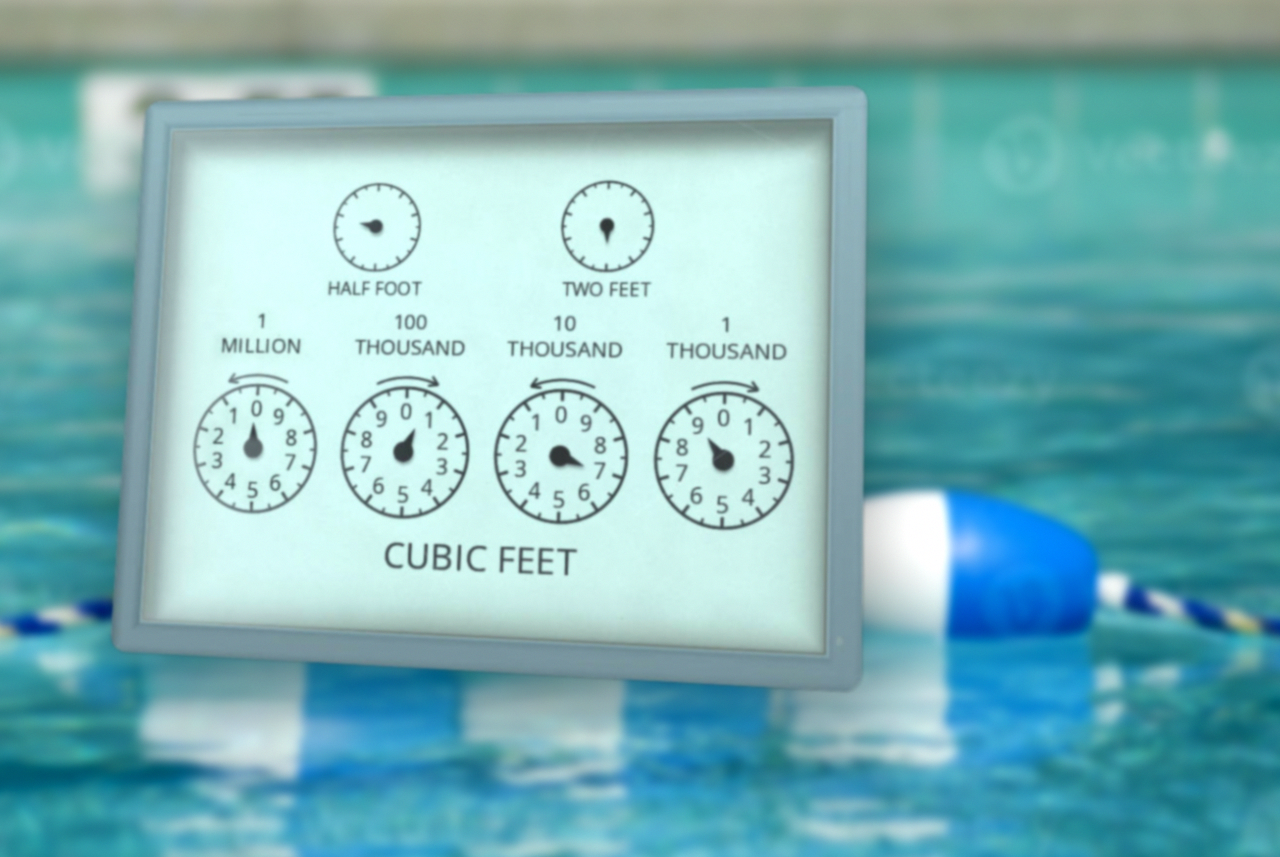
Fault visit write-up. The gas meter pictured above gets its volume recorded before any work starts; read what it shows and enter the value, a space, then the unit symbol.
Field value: 6900 ft³
